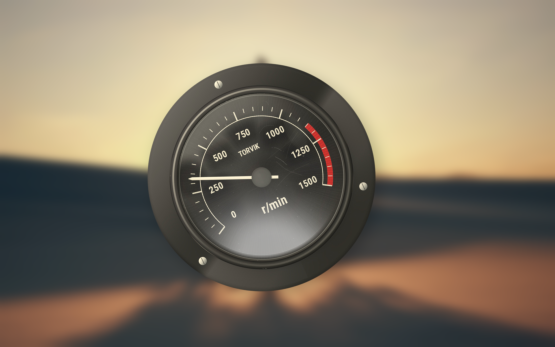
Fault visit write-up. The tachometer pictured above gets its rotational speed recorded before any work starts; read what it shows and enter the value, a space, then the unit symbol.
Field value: 325 rpm
